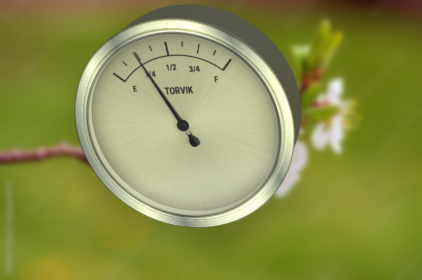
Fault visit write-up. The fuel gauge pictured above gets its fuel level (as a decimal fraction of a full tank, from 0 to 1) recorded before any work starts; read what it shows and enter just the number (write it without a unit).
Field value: 0.25
